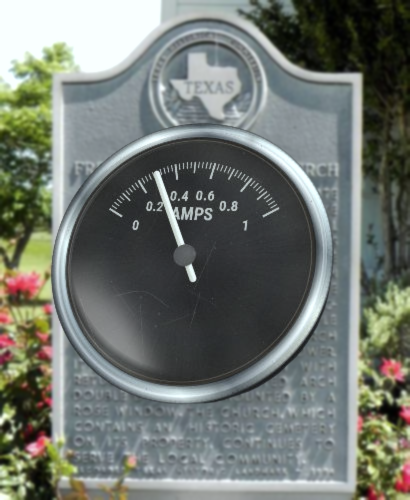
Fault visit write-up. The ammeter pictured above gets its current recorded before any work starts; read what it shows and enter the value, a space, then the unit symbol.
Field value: 0.3 A
